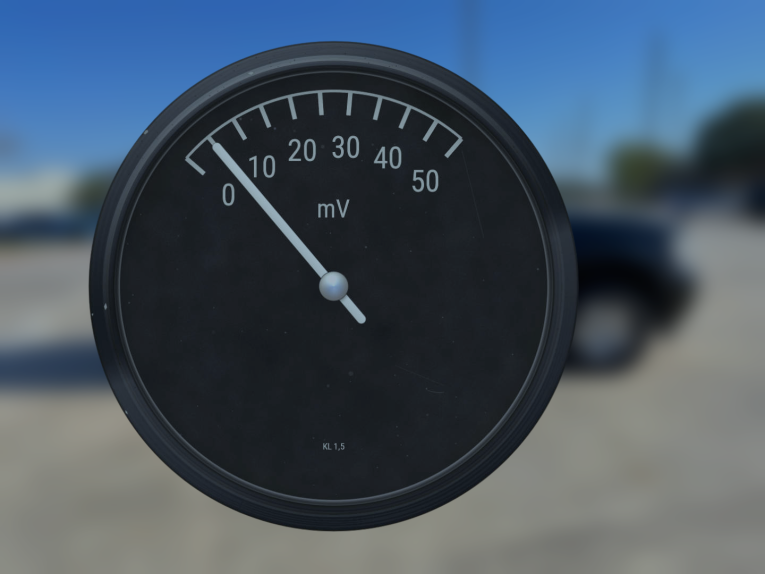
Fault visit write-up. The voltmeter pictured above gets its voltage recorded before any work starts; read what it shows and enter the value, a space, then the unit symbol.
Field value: 5 mV
